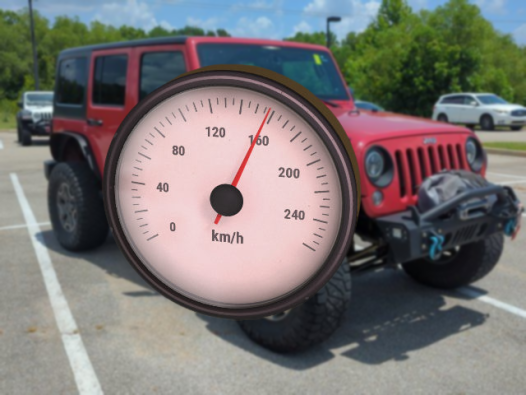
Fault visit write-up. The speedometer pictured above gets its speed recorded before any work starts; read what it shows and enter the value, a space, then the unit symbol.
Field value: 157.5 km/h
